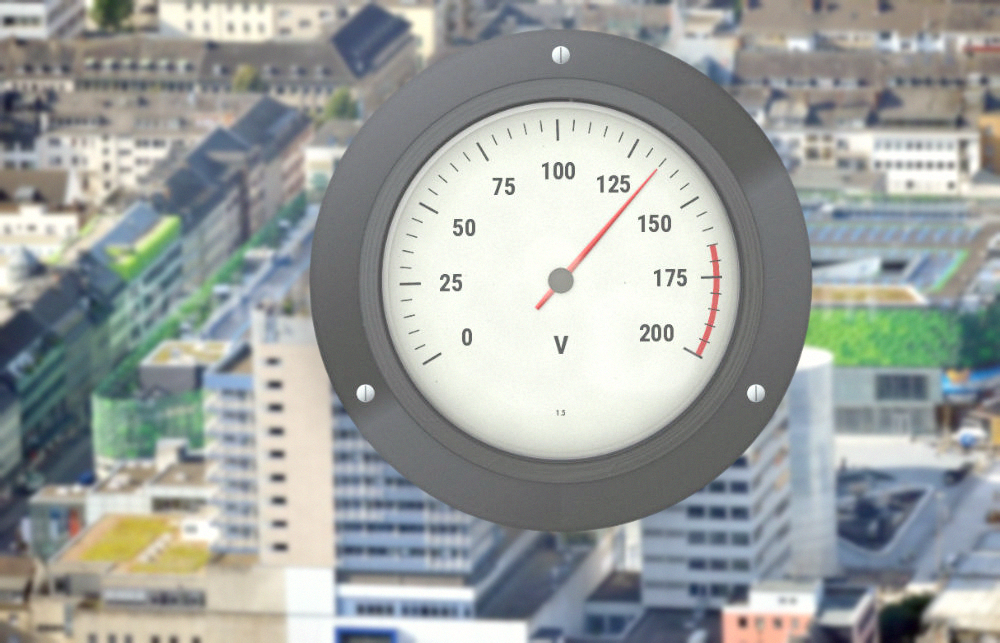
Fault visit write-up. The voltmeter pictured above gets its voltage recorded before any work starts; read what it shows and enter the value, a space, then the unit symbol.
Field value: 135 V
